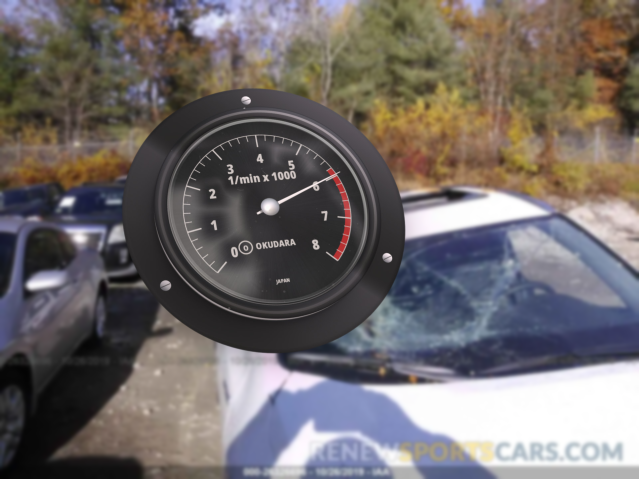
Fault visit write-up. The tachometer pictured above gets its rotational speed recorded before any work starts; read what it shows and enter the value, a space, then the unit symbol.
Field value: 6000 rpm
